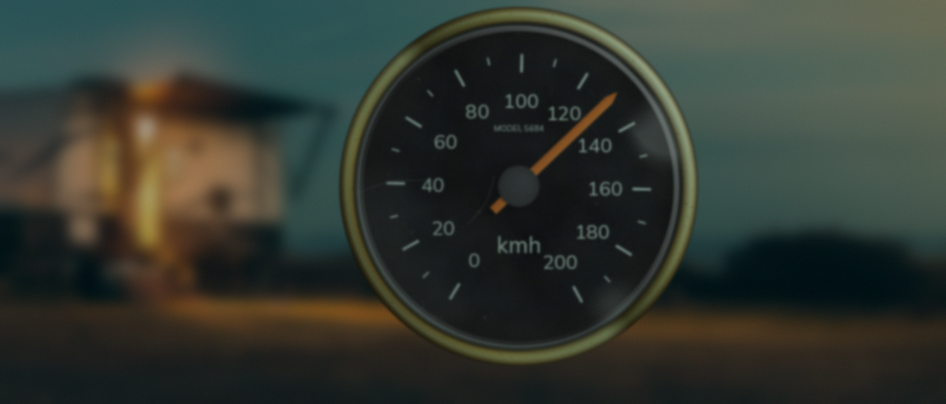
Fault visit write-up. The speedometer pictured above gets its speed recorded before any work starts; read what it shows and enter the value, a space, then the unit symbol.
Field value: 130 km/h
